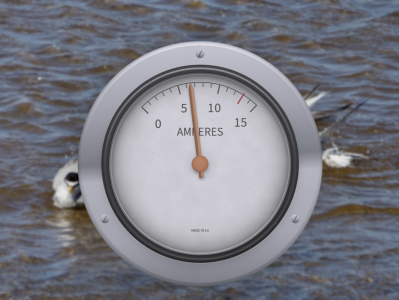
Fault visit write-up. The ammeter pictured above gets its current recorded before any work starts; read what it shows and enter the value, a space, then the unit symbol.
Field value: 6.5 A
